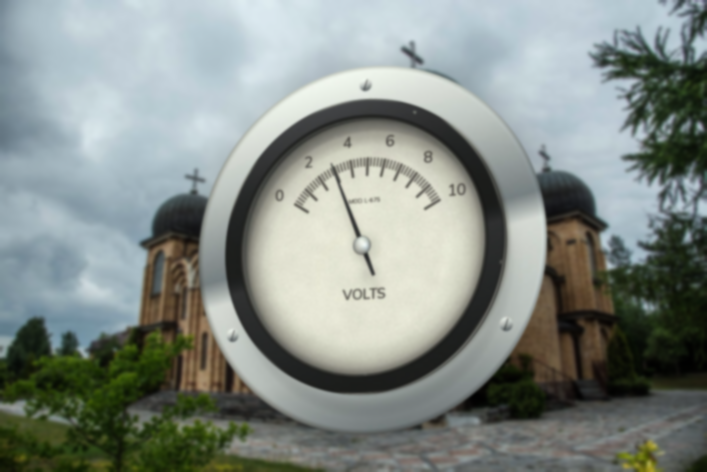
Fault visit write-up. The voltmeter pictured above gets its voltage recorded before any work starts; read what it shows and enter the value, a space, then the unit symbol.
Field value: 3 V
